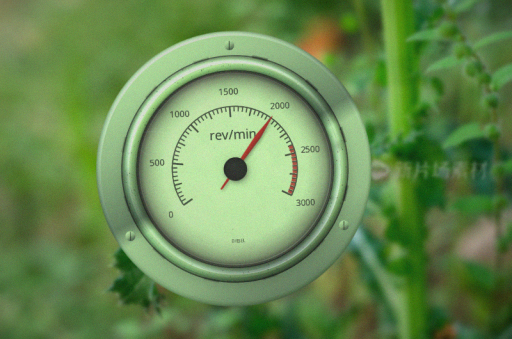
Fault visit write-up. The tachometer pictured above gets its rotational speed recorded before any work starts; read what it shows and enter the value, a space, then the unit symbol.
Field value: 2000 rpm
